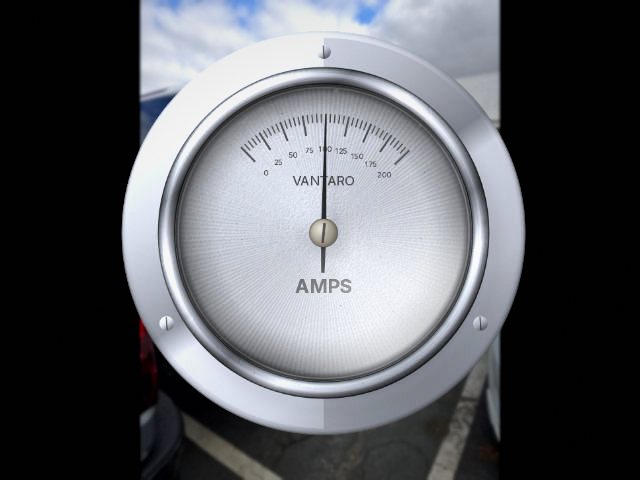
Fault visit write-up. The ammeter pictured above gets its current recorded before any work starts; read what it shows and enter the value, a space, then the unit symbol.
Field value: 100 A
